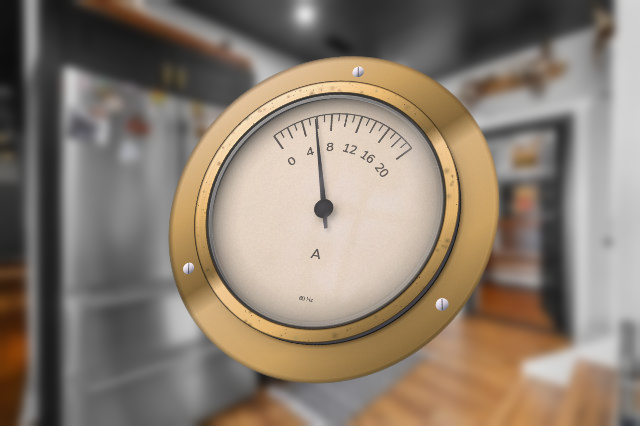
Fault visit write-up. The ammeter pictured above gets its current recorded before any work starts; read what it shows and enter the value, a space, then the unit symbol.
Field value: 6 A
